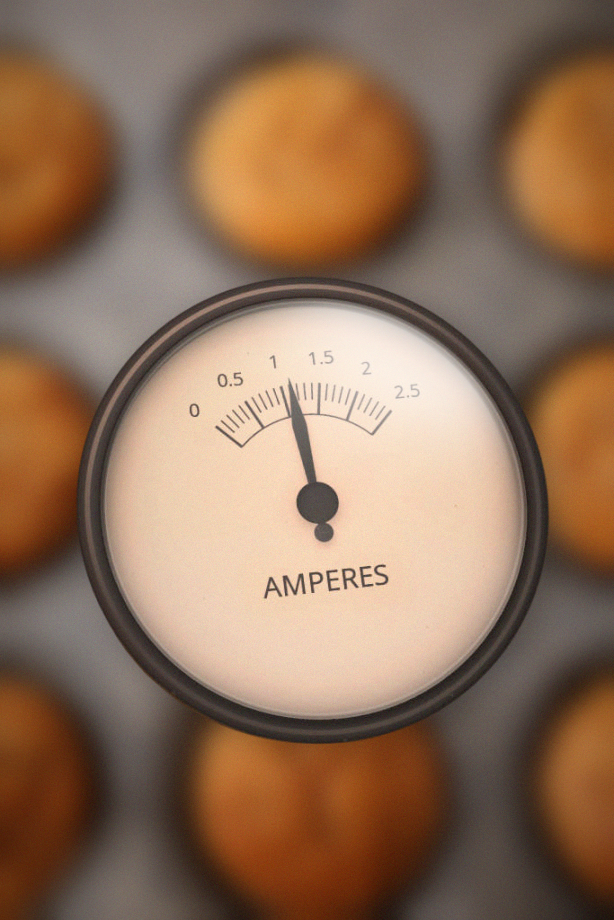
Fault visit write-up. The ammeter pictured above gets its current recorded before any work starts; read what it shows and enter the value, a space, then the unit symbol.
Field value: 1.1 A
